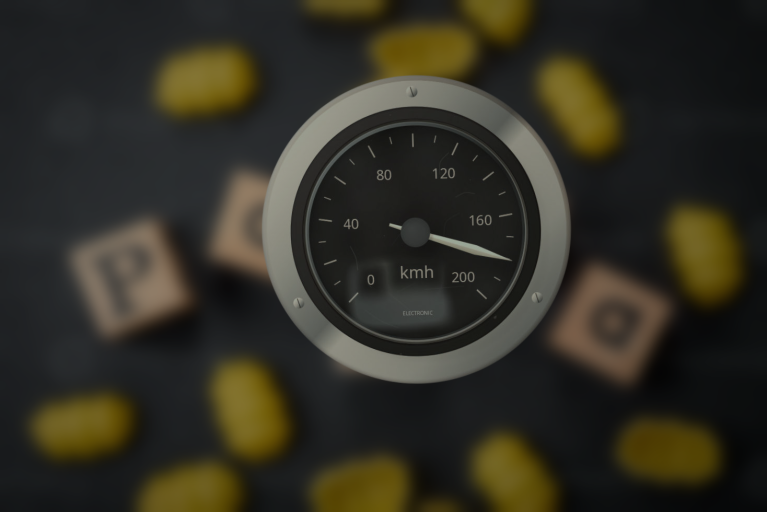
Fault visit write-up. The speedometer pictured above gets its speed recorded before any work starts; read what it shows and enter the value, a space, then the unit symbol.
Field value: 180 km/h
